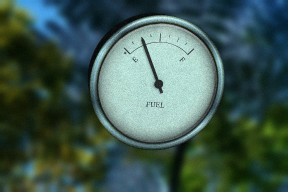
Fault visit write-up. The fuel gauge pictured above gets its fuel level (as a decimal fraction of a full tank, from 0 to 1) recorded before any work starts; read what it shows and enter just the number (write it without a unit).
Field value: 0.25
